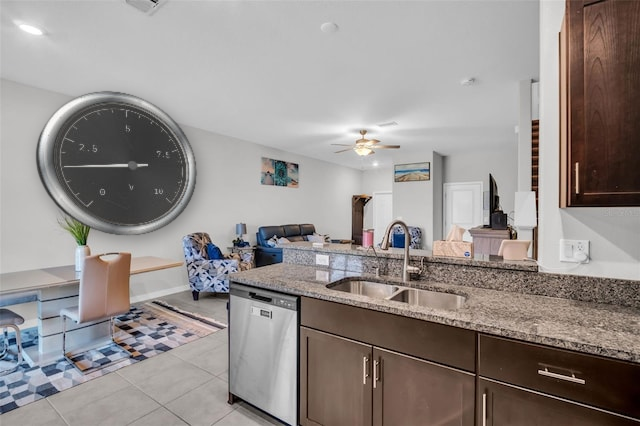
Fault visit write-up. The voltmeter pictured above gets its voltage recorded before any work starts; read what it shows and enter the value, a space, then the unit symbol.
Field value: 1.5 V
